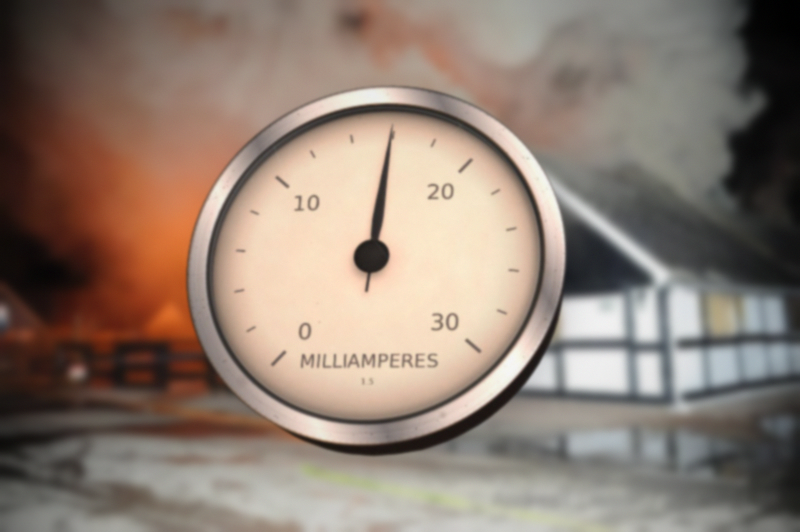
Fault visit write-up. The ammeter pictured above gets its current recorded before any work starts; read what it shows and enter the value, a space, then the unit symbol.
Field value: 16 mA
